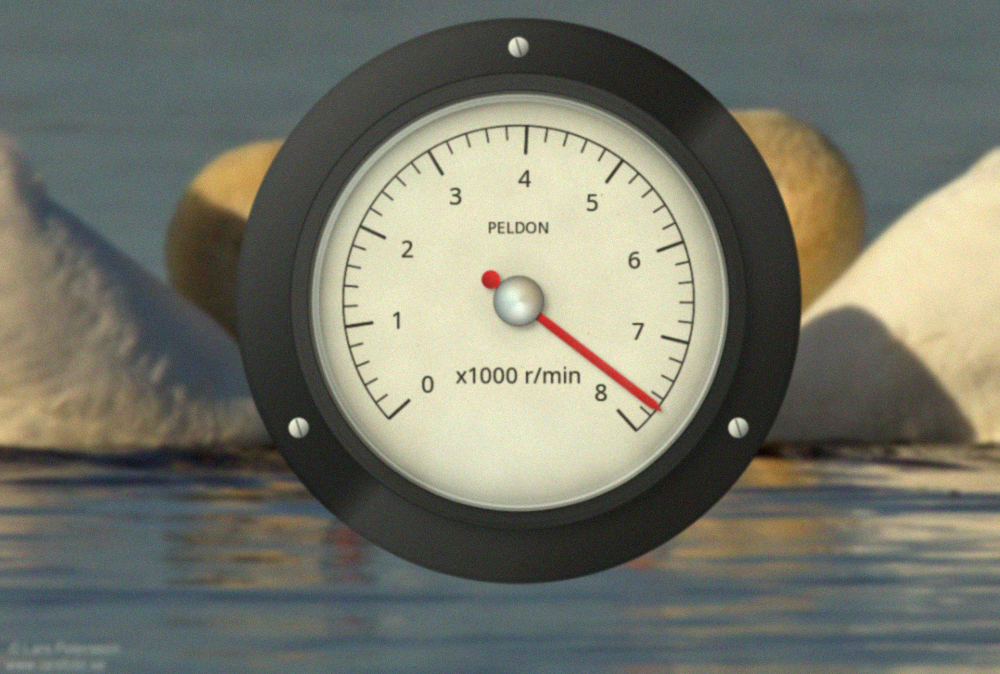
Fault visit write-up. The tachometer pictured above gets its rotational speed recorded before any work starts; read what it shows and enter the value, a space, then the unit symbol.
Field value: 7700 rpm
